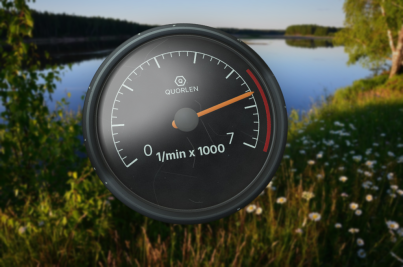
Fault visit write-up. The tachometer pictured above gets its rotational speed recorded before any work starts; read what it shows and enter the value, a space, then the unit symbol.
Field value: 5700 rpm
